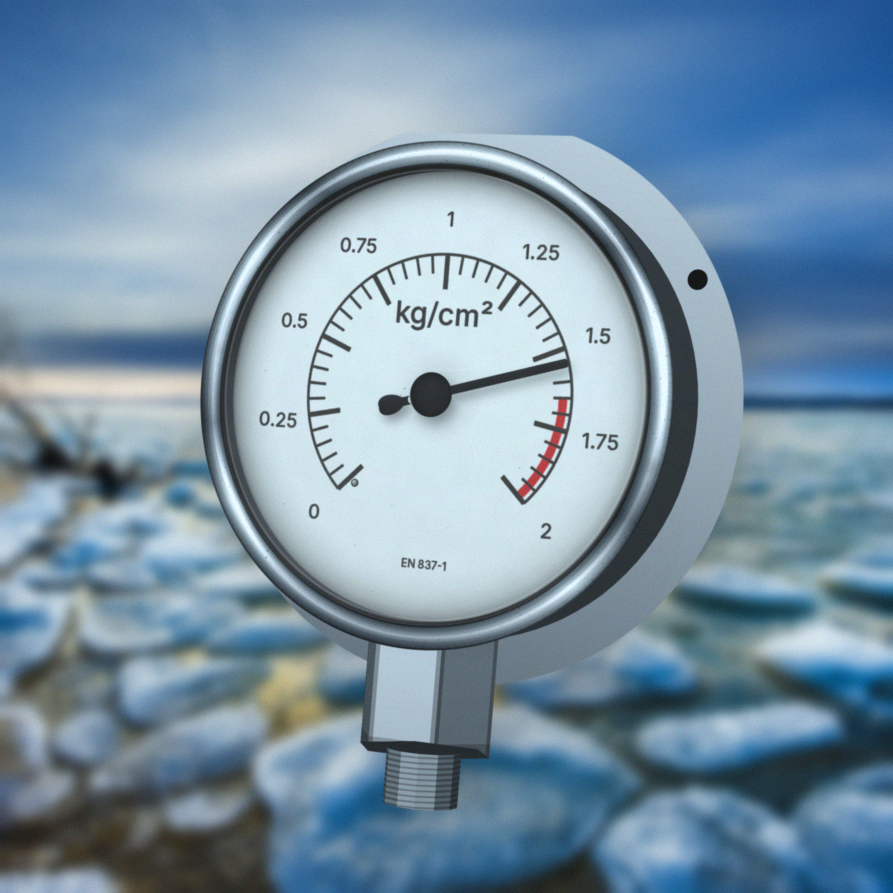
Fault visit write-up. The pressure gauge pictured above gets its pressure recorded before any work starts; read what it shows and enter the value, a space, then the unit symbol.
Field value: 1.55 kg/cm²
